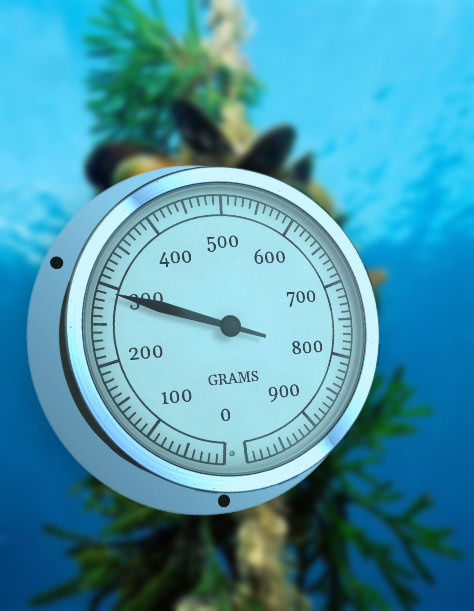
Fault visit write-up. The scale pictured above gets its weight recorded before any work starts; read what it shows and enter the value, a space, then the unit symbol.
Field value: 290 g
